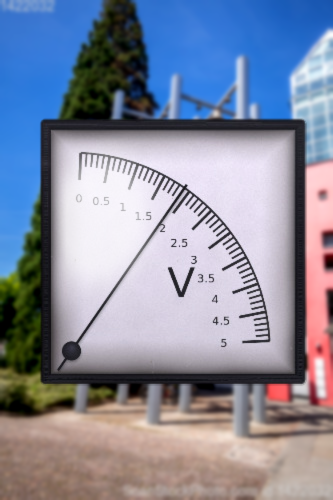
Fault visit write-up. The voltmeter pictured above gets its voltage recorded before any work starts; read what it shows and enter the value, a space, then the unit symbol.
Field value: 1.9 V
